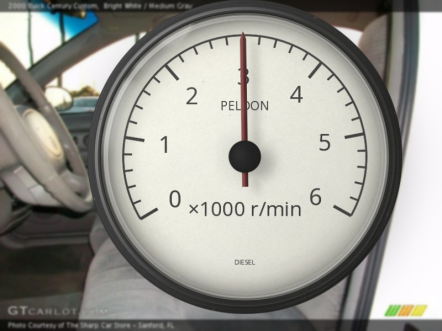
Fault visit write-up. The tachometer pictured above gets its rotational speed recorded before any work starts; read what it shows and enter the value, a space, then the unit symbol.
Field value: 3000 rpm
